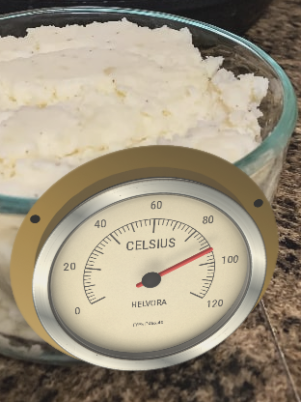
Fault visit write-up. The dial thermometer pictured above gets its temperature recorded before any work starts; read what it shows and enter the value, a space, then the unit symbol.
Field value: 90 °C
